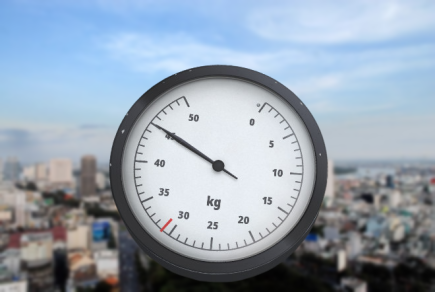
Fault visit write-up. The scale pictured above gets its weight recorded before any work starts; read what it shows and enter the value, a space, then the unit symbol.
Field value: 45 kg
